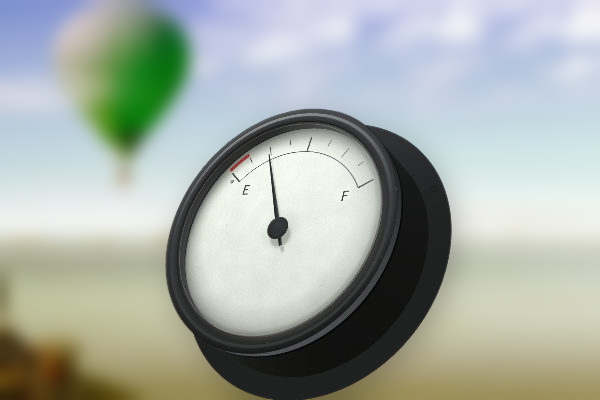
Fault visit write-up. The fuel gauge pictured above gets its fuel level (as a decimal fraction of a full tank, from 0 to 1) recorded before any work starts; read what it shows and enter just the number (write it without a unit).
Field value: 0.25
